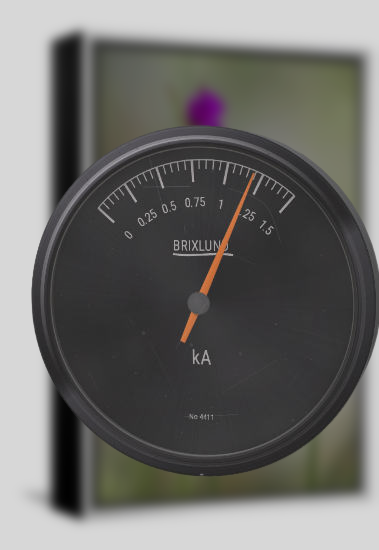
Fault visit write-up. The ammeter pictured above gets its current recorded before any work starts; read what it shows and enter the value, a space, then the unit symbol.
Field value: 1.2 kA
